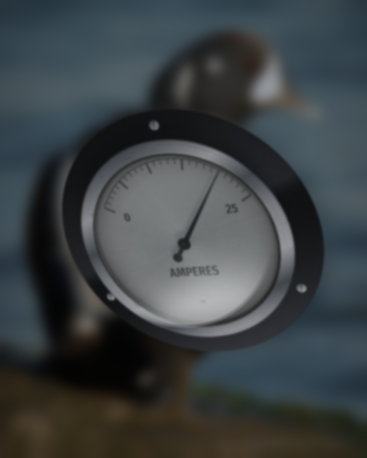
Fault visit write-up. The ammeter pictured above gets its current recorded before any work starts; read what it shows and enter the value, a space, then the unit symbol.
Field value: 20 A
